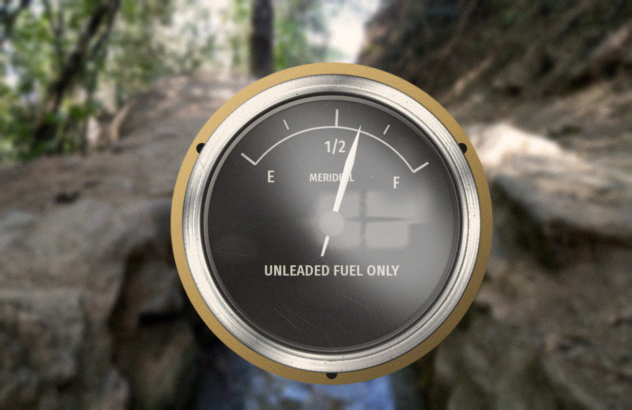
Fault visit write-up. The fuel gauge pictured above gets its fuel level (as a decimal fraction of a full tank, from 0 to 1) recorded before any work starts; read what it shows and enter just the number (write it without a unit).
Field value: 0.625
